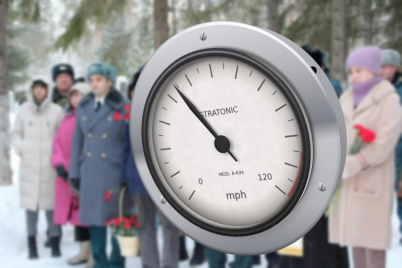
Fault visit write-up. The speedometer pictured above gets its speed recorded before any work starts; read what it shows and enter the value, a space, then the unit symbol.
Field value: 45 mph
